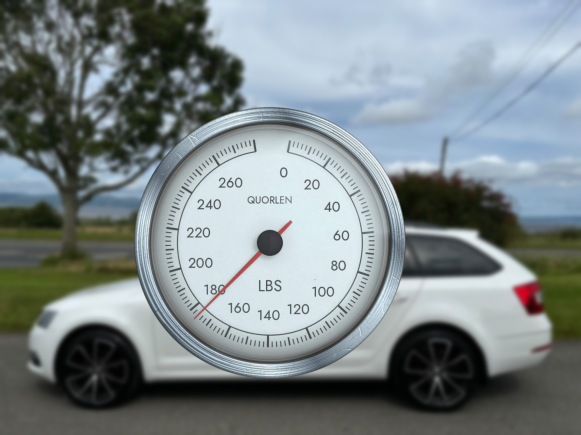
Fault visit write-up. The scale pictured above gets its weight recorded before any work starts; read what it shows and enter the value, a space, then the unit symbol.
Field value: 176 lb
